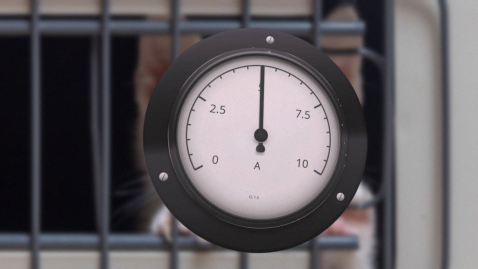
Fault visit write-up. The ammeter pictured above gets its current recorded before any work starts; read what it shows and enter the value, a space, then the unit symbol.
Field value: 5 A
